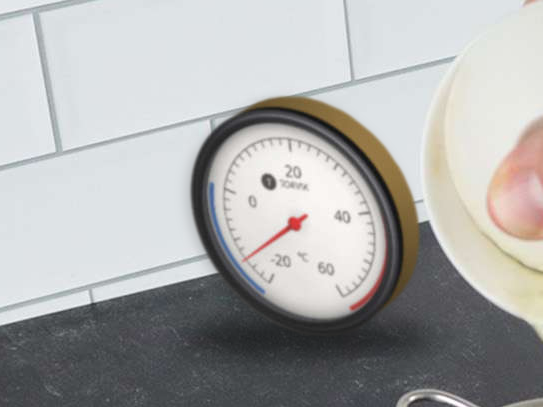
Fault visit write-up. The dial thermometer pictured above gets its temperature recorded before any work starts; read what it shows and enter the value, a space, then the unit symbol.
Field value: -14 °C
